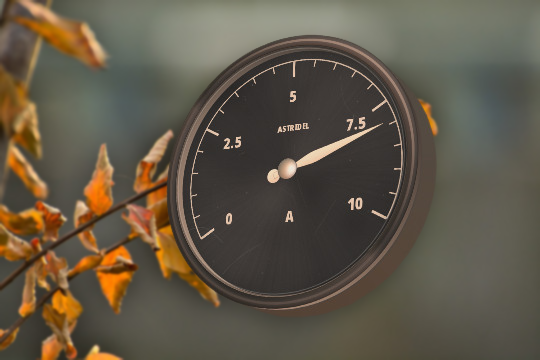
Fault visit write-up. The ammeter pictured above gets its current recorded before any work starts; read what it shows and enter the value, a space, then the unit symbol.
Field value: 8 A
